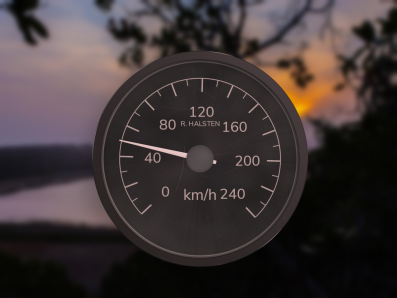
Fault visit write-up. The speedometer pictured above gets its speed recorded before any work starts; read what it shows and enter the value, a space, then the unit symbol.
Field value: 50 km/h
